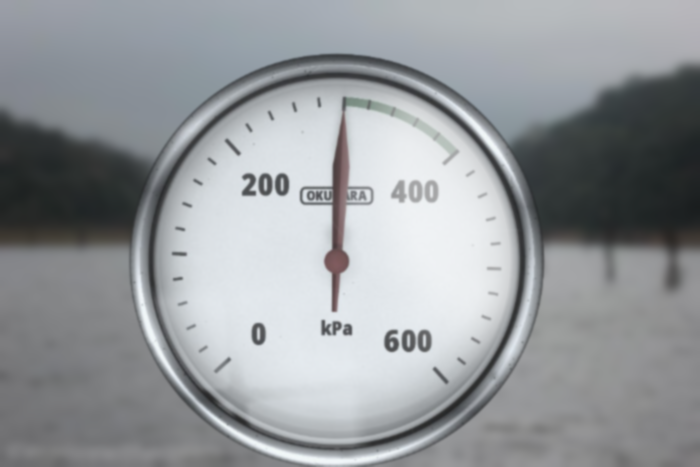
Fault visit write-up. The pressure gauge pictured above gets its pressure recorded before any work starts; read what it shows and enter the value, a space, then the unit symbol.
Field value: 300 kPa
